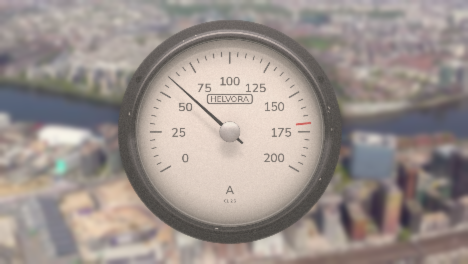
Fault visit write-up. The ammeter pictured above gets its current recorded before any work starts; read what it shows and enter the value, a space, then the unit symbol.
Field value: 60 A
